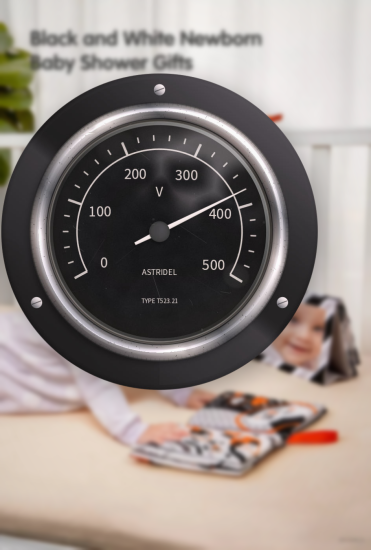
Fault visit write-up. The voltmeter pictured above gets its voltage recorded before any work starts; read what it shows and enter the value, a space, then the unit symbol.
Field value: 380 V
